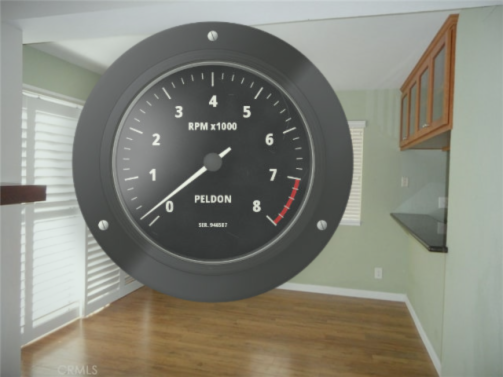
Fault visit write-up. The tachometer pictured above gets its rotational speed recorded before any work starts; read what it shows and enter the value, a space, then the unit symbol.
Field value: 200 rpm
